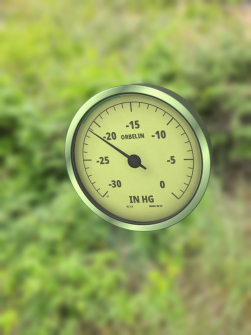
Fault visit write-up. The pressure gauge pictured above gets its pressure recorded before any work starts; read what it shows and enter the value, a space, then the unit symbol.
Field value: -21 inHg
